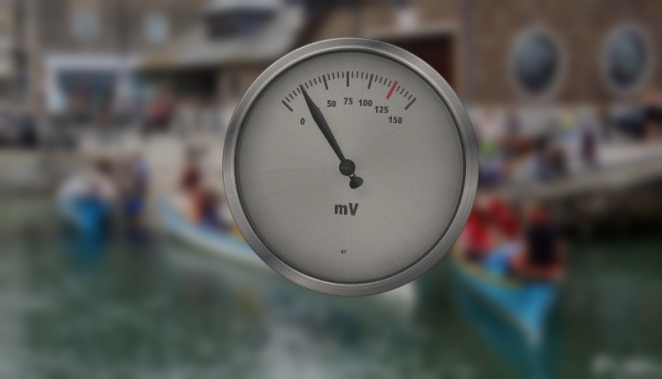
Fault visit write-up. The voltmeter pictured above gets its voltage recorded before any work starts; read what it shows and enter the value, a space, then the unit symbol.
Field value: 25 mV
